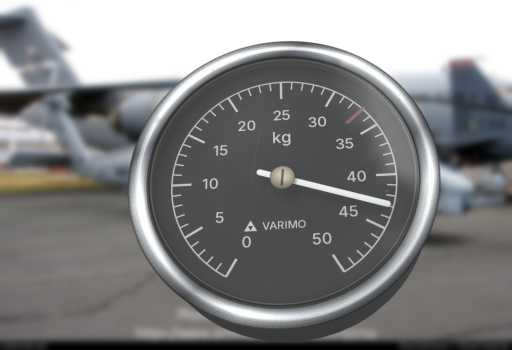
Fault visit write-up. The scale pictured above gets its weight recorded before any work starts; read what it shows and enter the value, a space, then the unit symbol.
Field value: 43 kg
